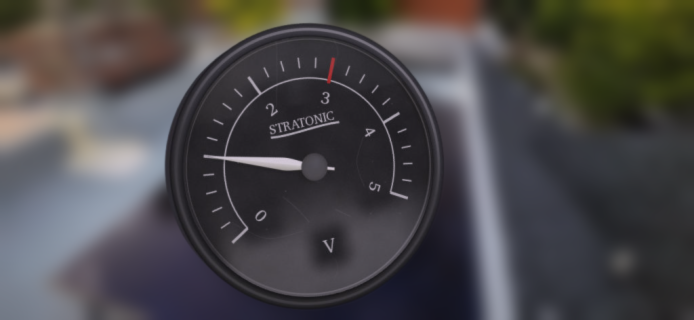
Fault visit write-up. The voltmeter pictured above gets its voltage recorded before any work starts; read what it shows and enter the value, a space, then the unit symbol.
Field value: 1 V
